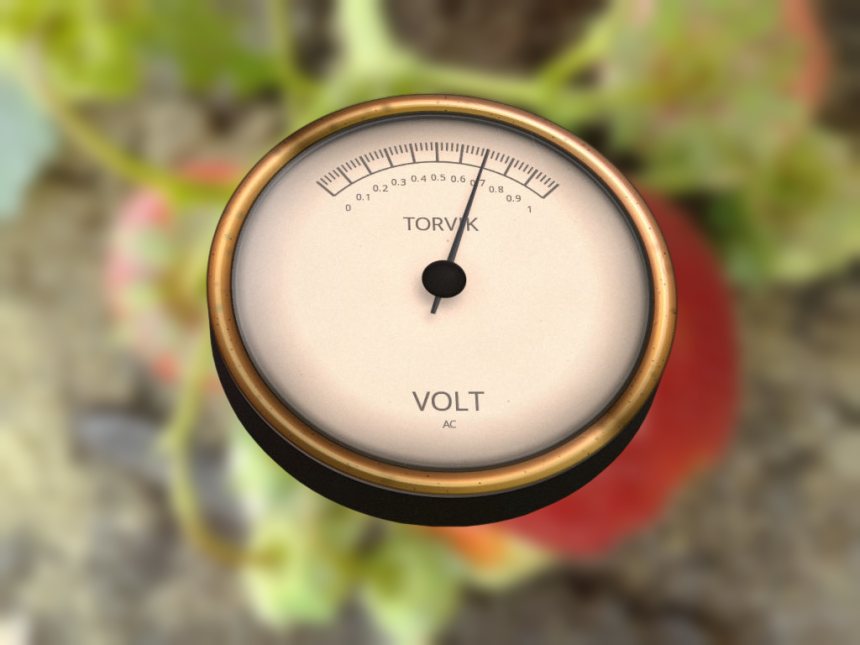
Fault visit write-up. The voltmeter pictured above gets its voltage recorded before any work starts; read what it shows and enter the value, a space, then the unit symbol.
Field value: 0.7 V
